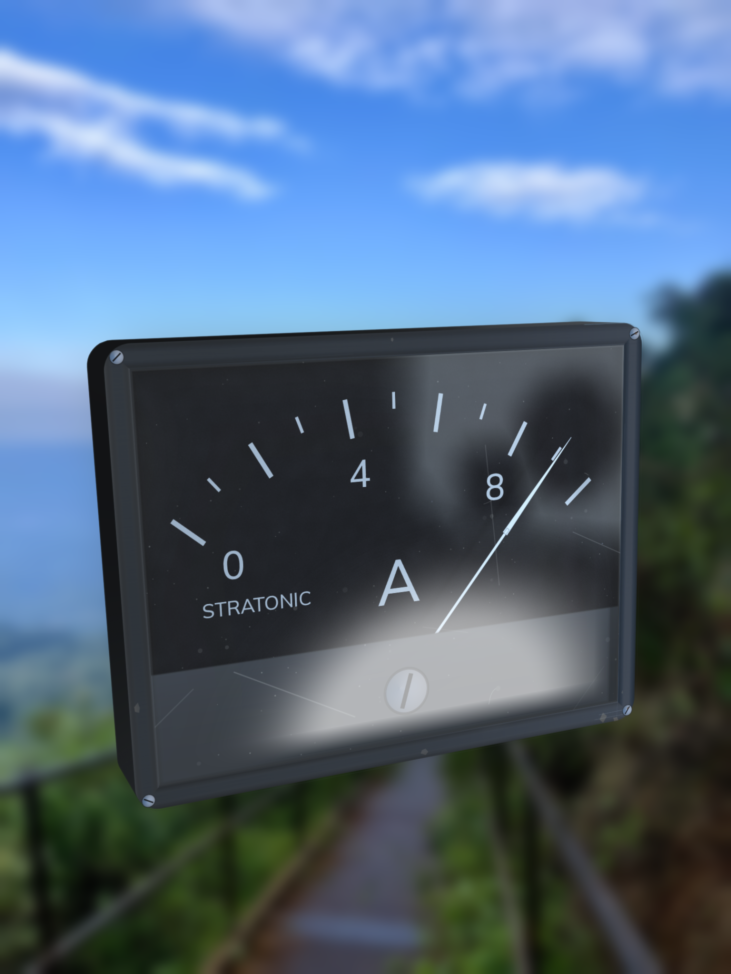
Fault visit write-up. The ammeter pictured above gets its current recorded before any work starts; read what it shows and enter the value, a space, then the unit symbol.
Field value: 9 A
